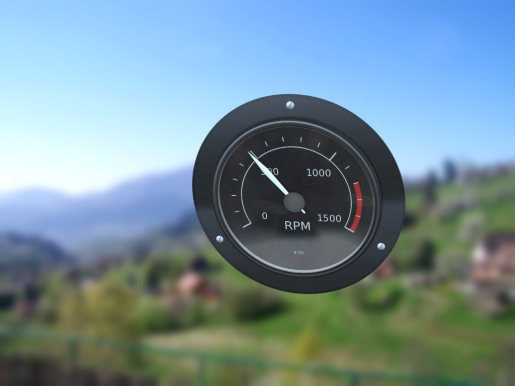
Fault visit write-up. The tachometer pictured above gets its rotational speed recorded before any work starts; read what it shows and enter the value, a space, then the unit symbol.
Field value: 500 rpm
